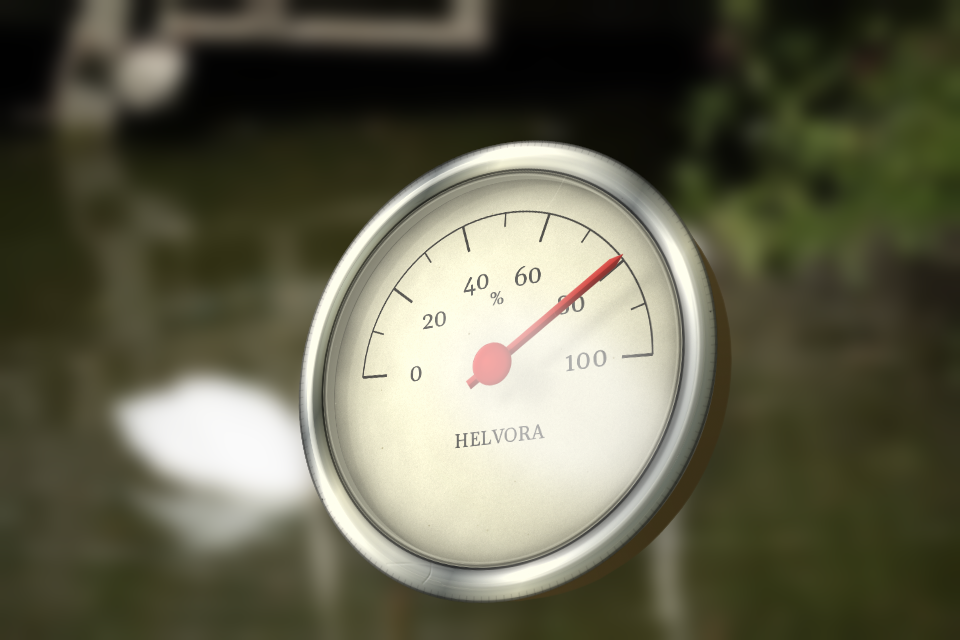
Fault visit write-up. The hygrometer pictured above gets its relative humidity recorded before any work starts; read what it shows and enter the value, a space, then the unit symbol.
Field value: 80 %
